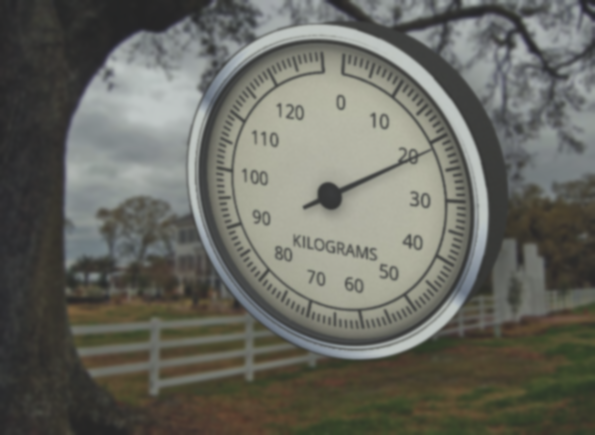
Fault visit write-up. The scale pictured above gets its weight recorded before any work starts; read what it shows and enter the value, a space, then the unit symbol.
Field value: 21 kg
